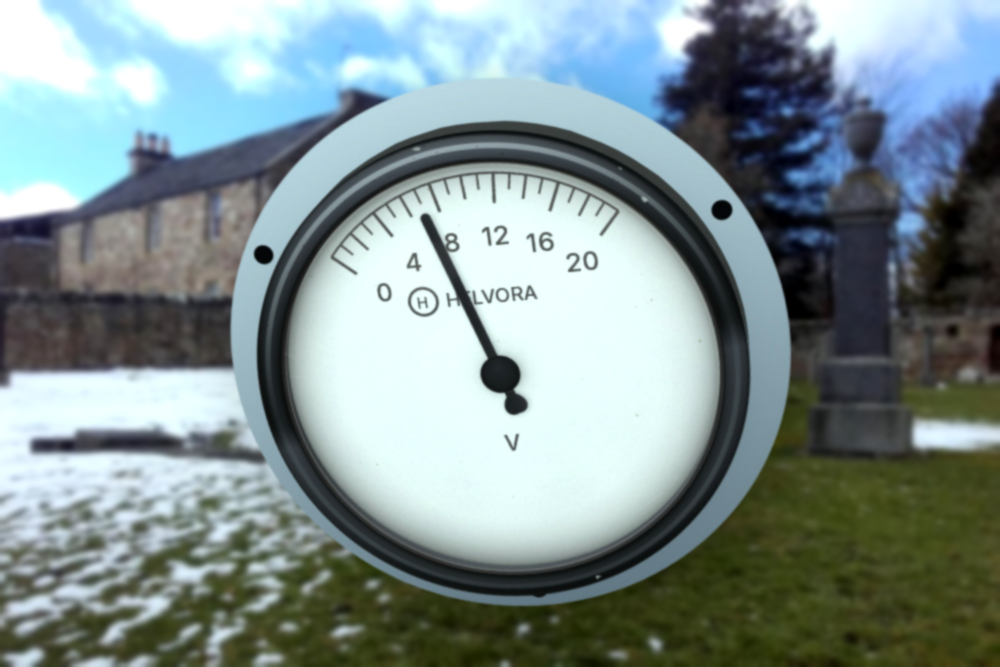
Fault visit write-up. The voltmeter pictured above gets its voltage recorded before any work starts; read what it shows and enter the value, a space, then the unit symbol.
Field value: 7 V
